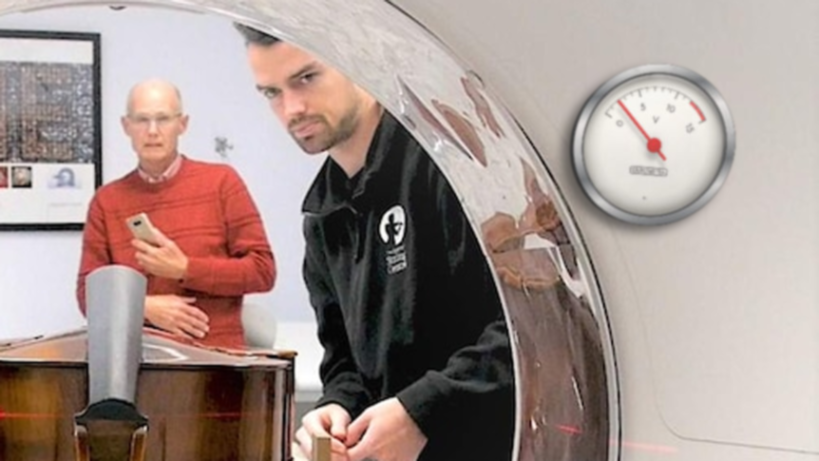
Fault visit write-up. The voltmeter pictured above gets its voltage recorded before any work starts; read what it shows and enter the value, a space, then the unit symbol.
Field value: 2 V
